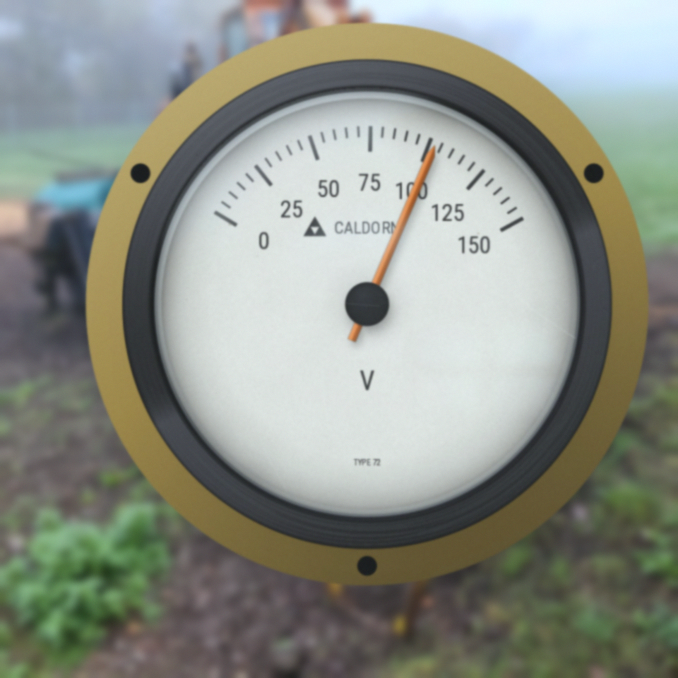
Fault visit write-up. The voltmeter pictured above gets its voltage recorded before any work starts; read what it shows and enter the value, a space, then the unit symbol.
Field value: 102.5 V
